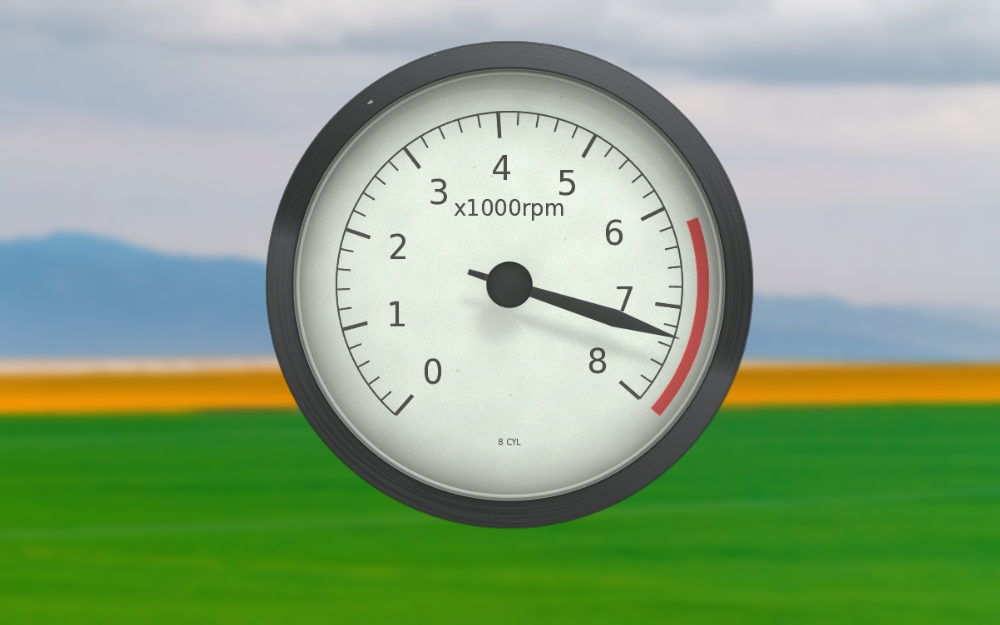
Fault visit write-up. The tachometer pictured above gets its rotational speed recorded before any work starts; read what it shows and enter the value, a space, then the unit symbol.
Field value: 7300 rpm
